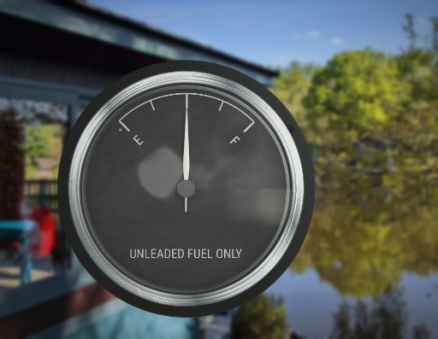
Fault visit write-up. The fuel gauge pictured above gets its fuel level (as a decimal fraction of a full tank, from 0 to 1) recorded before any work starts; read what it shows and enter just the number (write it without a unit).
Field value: 0.5
